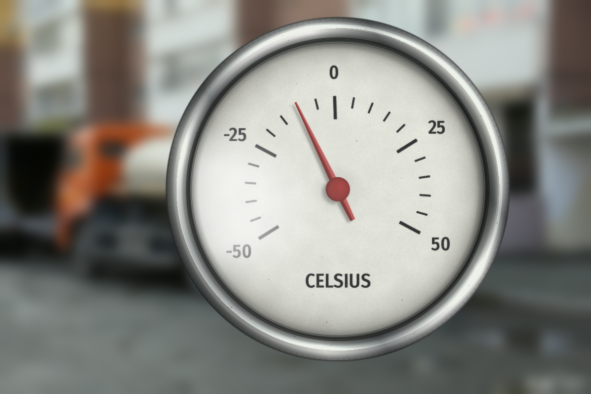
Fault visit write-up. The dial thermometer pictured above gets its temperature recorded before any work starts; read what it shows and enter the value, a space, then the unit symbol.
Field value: -10 °C
